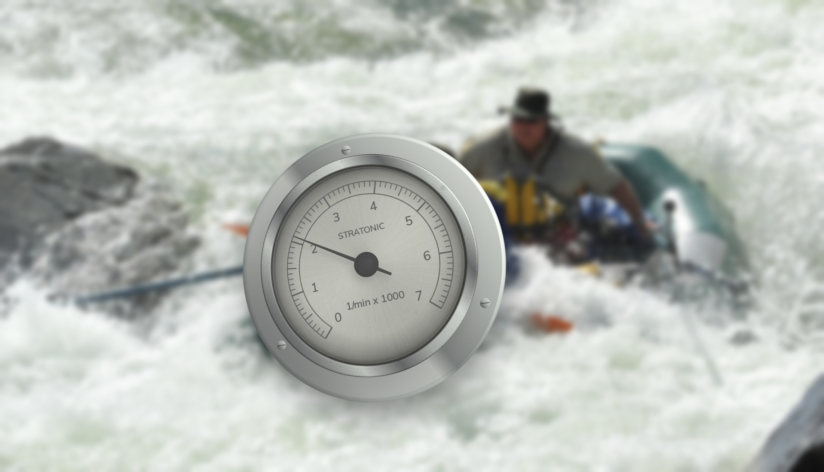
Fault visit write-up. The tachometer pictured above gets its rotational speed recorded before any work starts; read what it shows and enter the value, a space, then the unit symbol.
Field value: 2100 rpm
